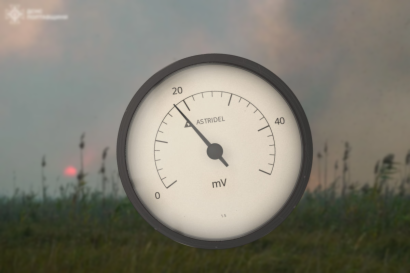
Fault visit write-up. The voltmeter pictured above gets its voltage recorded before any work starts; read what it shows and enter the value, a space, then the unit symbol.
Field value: 18 mV
